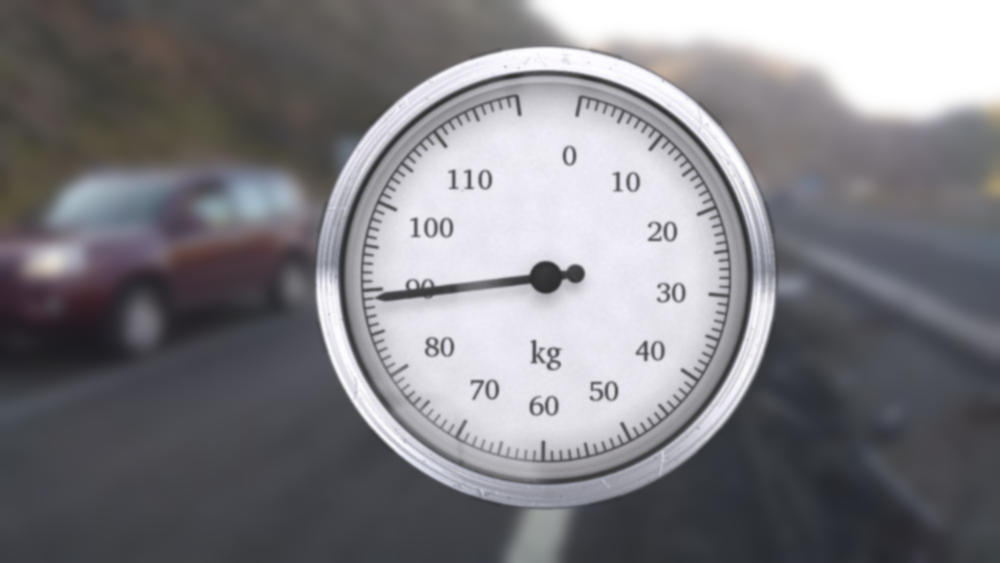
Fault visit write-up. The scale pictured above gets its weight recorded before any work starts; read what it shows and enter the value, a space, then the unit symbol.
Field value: 89 kg
